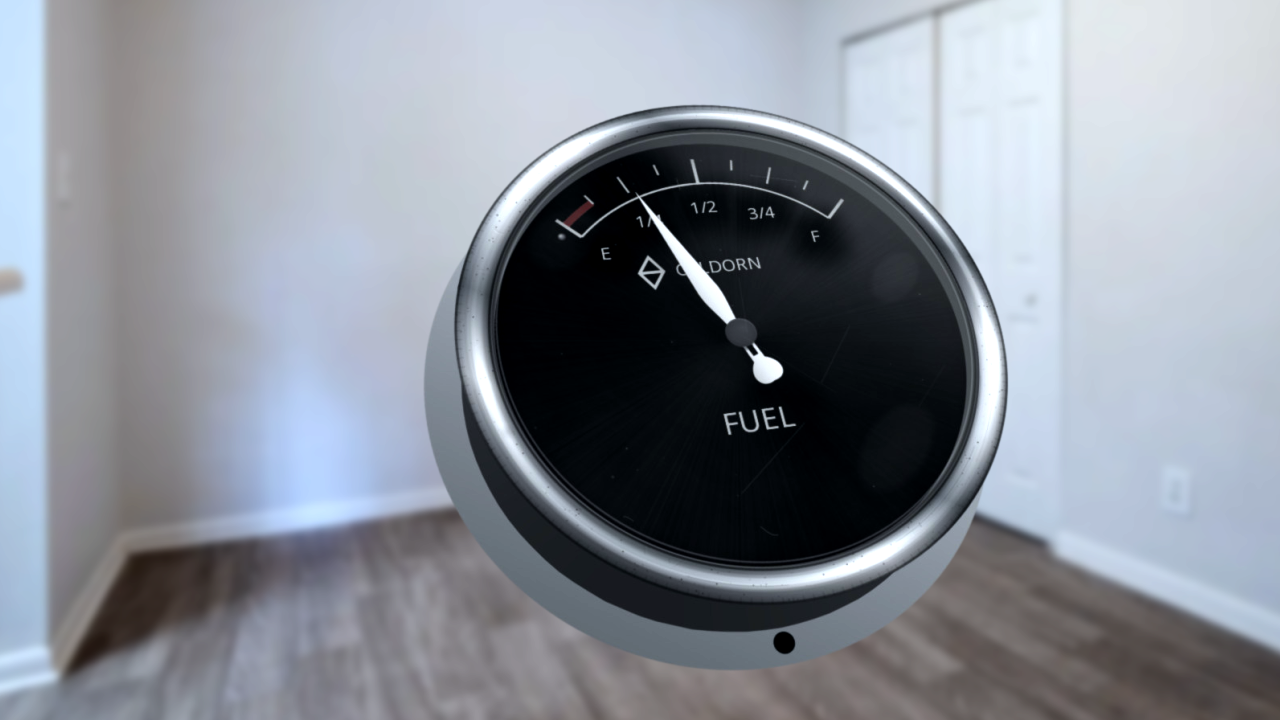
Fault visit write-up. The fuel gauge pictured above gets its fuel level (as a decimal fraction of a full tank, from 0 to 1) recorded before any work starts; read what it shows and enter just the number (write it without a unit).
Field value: 0.25
